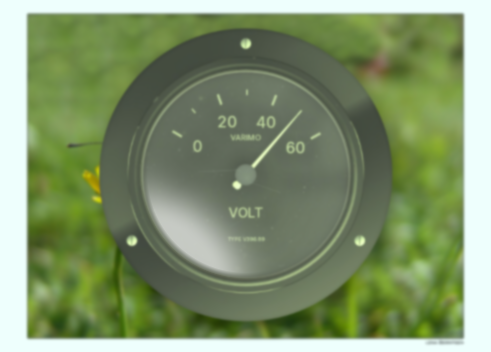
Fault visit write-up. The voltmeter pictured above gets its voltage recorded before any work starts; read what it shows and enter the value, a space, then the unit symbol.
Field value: 50 V
